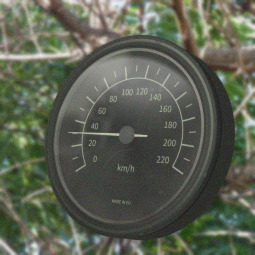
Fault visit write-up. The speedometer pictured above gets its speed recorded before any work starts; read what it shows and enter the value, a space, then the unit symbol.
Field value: 30 km/h
